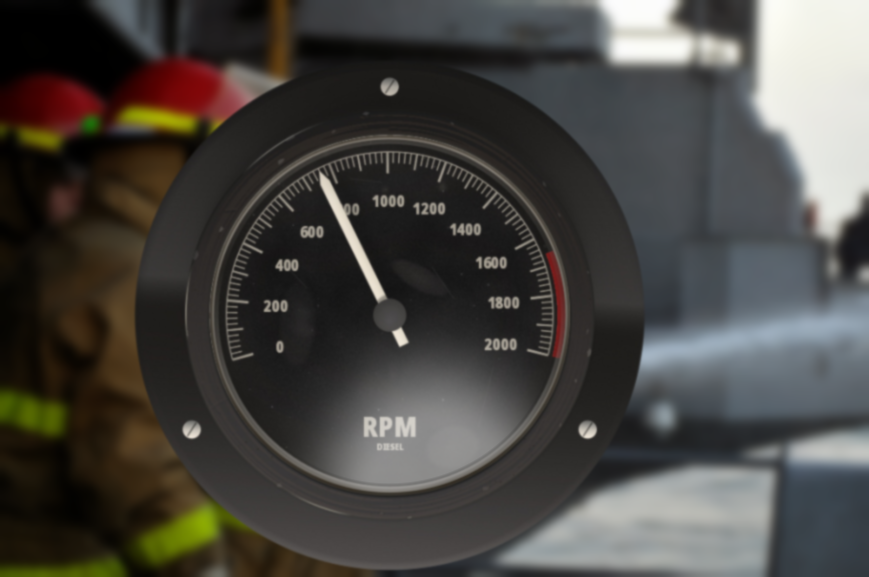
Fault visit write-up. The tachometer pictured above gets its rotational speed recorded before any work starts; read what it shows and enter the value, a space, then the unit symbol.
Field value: 760 rpm
